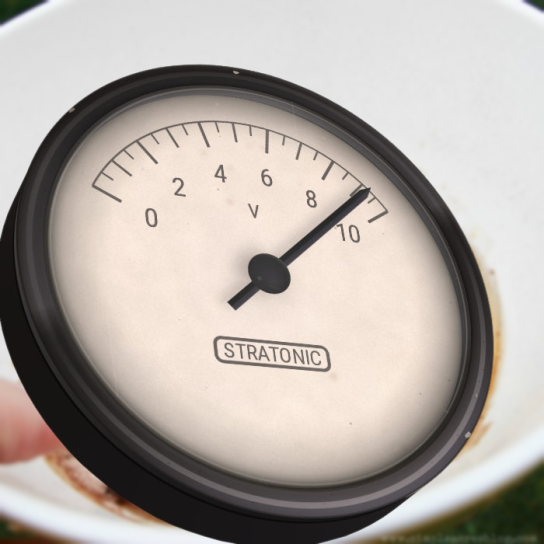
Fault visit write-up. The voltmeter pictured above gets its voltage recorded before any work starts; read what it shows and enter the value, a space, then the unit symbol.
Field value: 9.25 V
